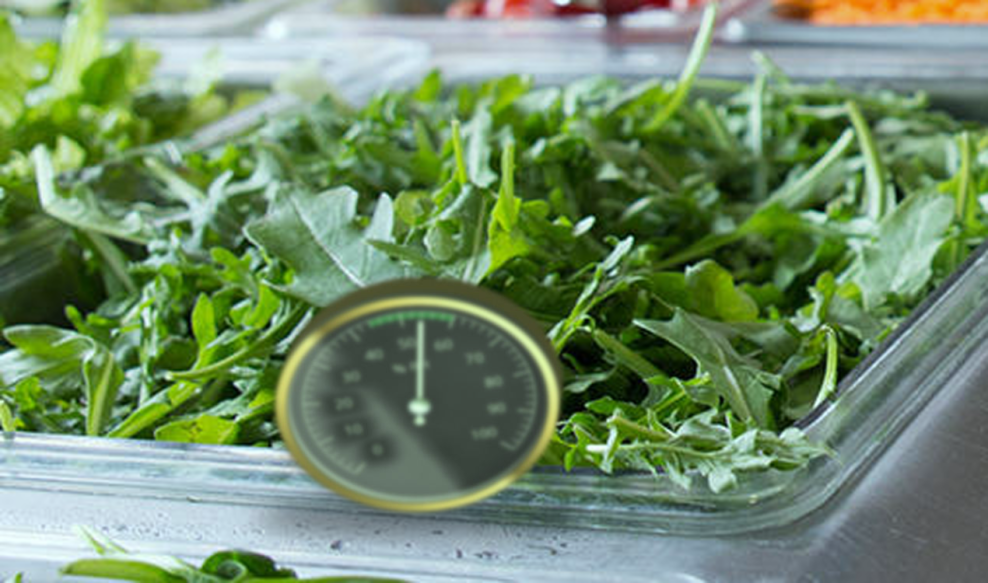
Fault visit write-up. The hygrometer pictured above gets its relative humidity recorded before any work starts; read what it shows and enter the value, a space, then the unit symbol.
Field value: 54 %
